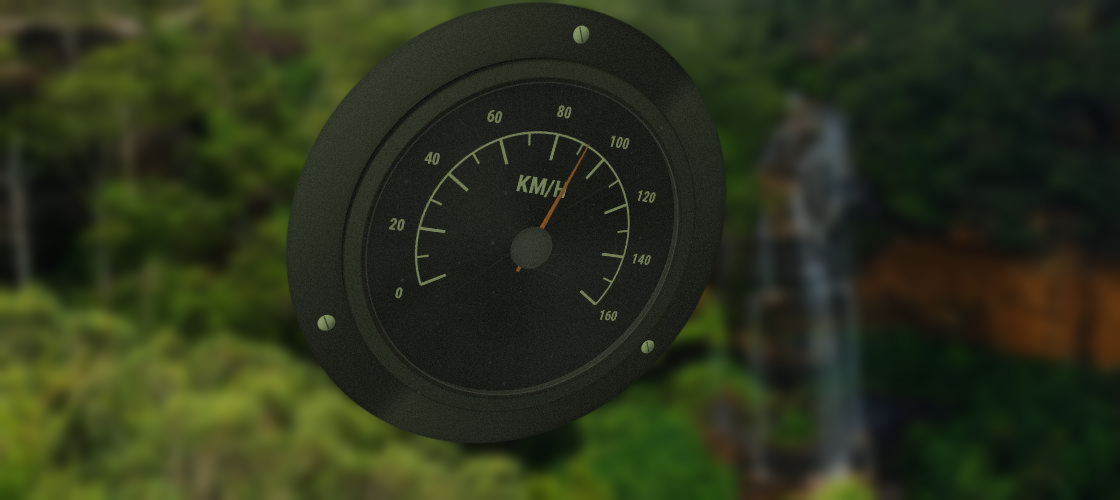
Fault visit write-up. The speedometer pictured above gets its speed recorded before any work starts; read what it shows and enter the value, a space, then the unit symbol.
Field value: 90 km/h
